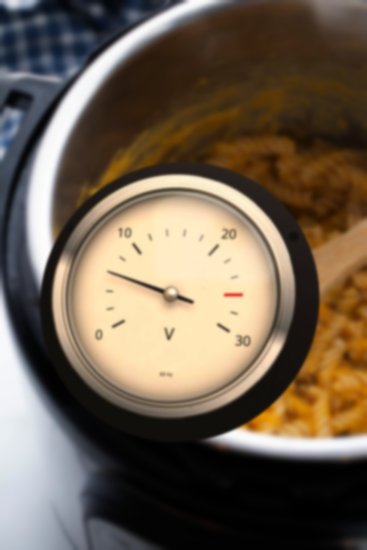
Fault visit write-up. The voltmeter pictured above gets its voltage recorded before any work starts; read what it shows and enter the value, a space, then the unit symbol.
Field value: 6 V
